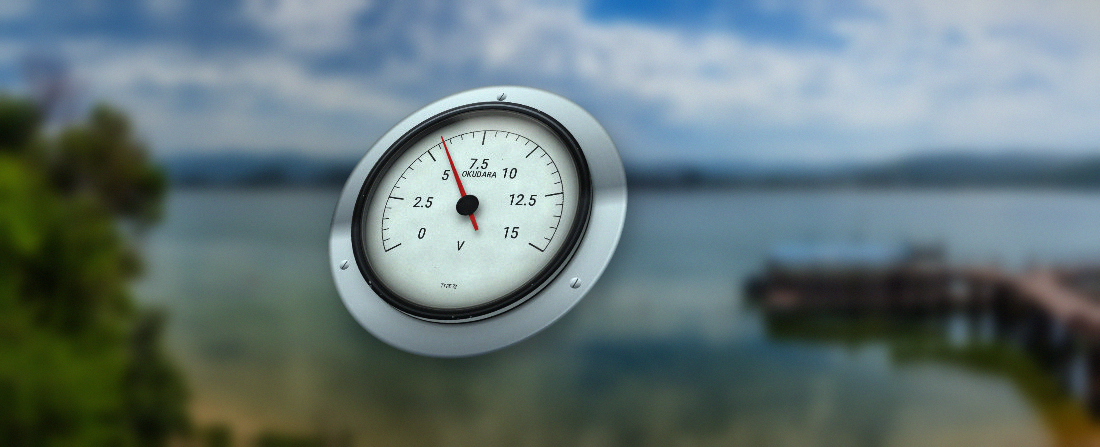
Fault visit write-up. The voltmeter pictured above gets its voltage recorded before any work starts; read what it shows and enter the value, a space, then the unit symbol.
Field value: 5.75 V
